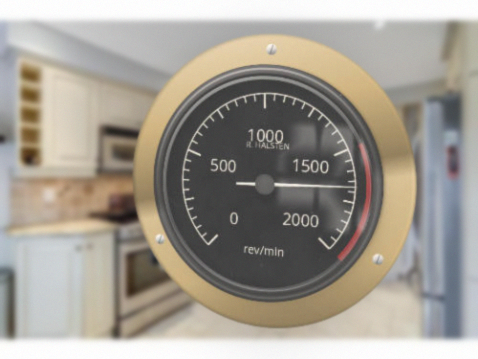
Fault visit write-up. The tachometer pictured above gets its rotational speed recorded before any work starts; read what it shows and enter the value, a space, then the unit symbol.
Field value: 1675 rpm
